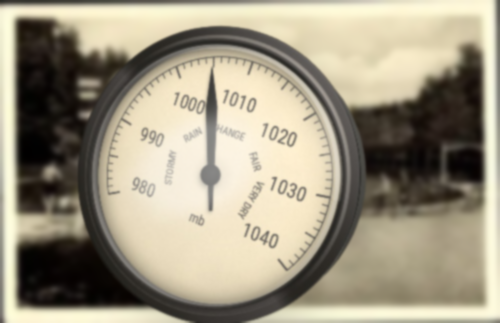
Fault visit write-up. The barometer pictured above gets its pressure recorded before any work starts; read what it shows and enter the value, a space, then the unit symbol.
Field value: 1005 mbar
